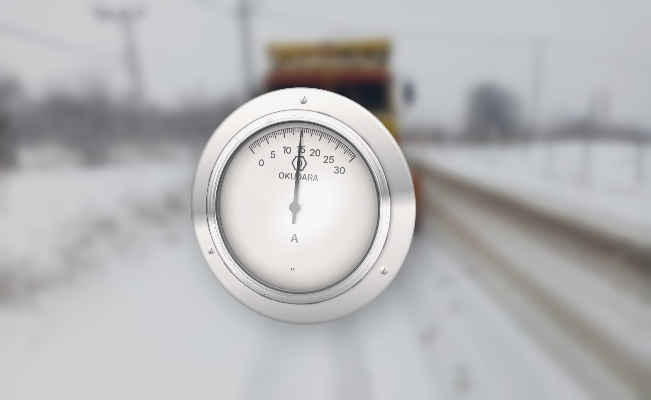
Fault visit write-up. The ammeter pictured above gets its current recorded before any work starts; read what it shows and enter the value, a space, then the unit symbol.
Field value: 15 A
